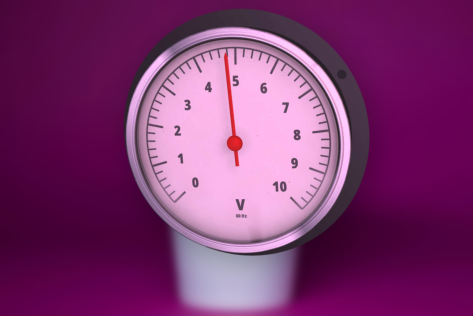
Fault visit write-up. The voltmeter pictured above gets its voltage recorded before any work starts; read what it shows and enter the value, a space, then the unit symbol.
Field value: 4.8 V
